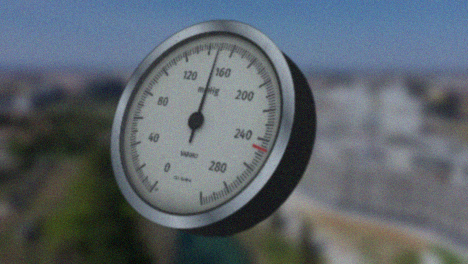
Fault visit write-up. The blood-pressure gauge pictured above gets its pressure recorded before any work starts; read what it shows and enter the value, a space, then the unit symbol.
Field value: 150 mmHg
